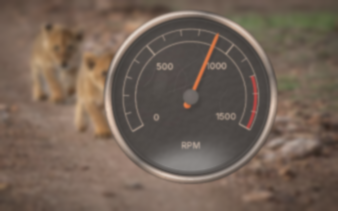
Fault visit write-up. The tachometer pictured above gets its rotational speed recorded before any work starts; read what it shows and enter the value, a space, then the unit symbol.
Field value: 900 rpm
